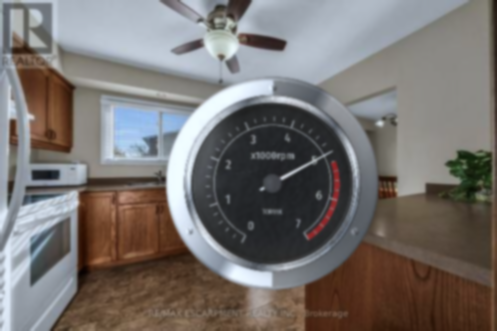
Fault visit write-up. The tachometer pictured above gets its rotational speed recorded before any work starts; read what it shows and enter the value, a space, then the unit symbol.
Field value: 5000 rpm
